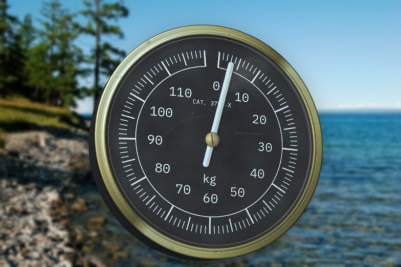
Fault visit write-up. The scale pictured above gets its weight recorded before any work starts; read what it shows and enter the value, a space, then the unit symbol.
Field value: 3 kg
